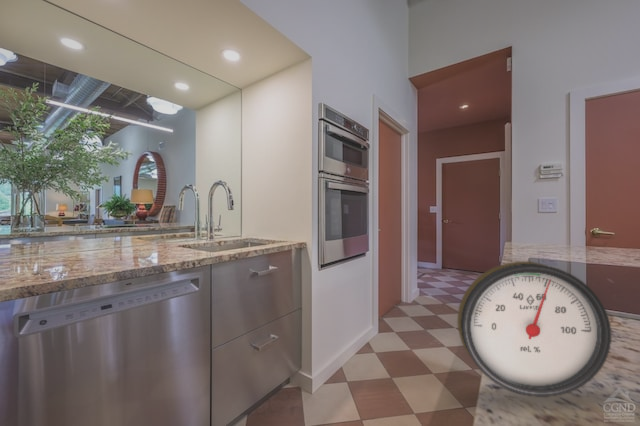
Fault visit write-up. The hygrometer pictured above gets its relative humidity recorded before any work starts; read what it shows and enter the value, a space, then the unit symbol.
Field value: 60 %
